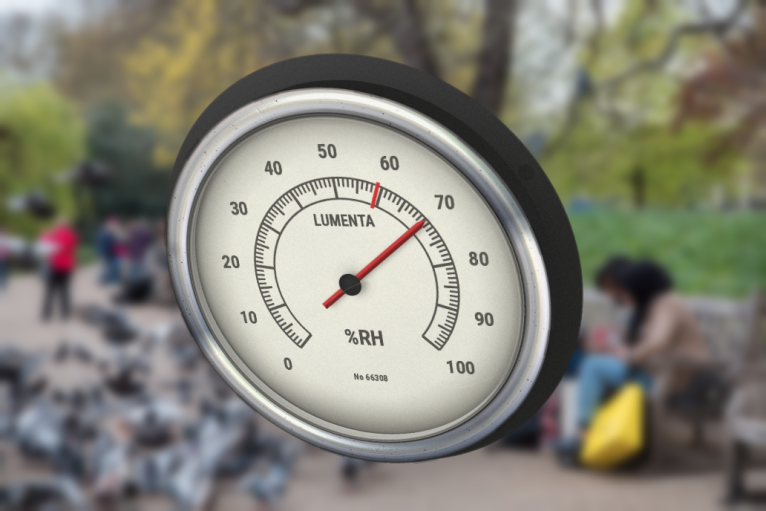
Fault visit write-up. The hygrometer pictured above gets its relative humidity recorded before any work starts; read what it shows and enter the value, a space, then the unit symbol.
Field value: 70 %
